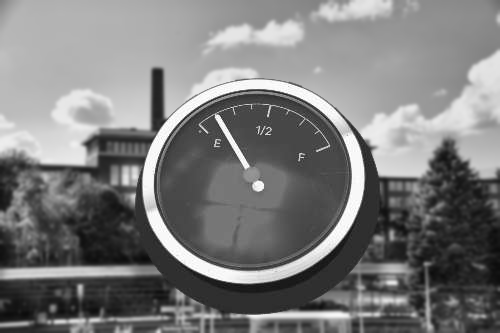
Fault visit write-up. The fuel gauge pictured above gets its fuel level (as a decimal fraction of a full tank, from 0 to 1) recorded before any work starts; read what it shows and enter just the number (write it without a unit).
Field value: 0.125
